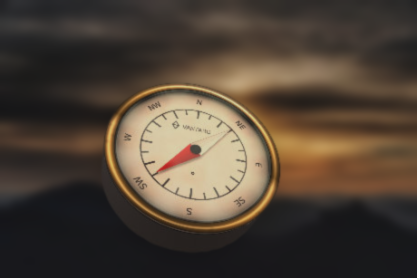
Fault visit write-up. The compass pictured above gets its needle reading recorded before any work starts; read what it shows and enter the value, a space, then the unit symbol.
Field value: 225 °
